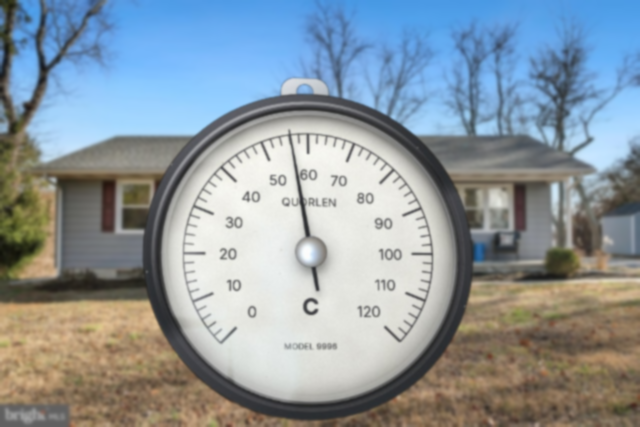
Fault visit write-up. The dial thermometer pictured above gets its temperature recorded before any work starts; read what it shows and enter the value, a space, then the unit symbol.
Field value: 56 °C
